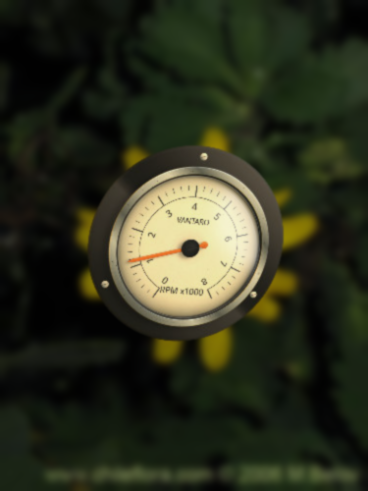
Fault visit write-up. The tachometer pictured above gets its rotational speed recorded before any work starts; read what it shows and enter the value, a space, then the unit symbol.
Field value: 1200 rpm
